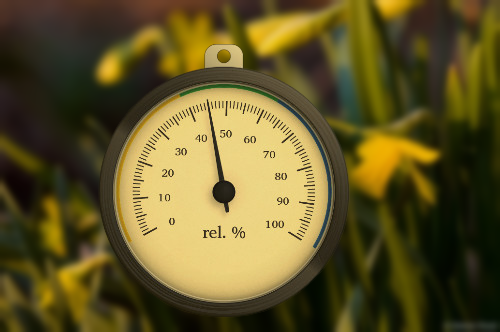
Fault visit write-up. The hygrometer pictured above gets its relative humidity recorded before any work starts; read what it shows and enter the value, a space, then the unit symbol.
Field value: 45 %
